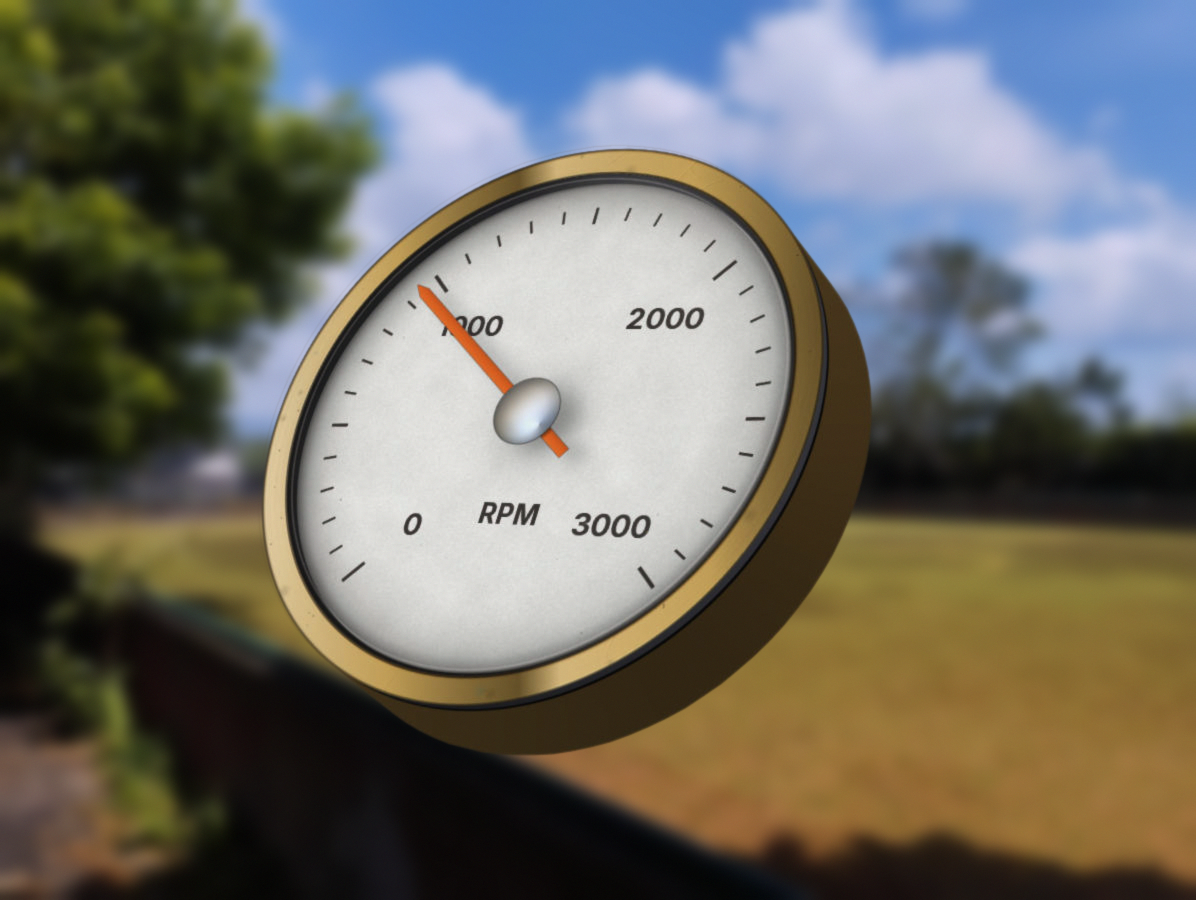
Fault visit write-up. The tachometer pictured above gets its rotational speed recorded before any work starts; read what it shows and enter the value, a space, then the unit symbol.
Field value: 950 rpm
